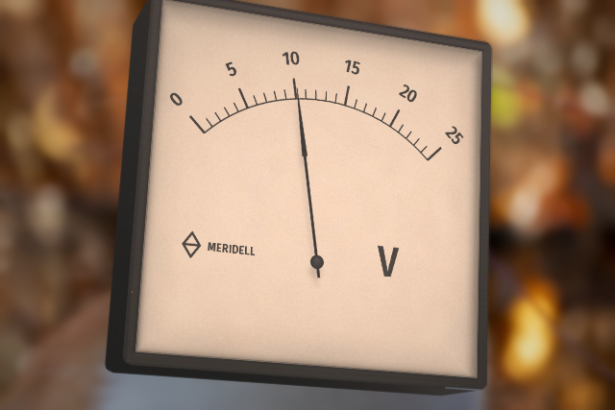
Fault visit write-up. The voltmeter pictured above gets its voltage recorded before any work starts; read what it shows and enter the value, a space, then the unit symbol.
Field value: 10 V
